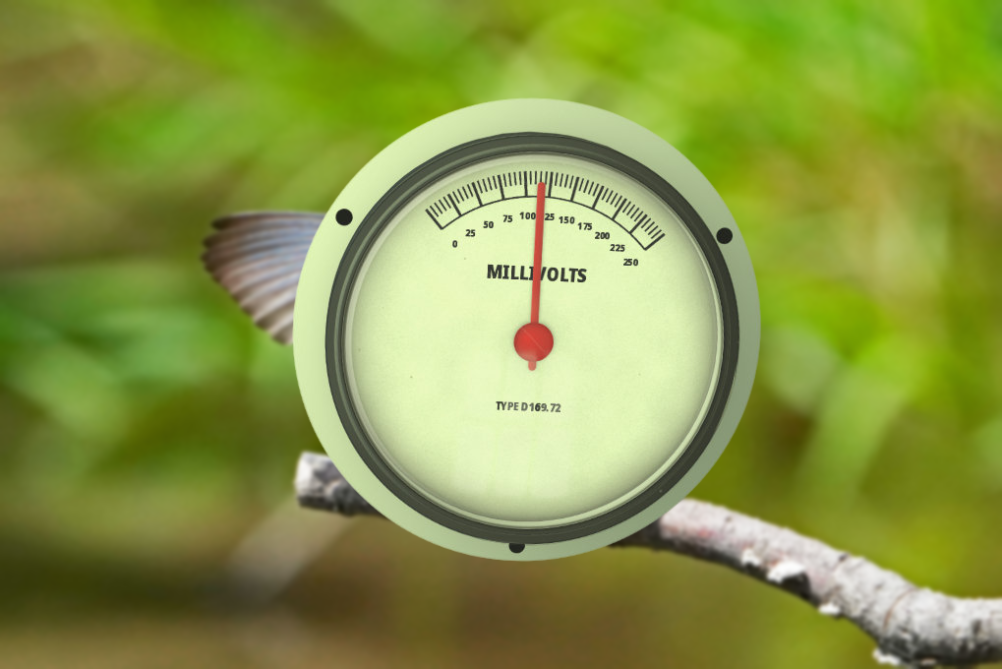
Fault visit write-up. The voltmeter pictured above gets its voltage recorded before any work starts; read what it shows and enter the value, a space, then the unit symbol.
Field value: 115 mV
